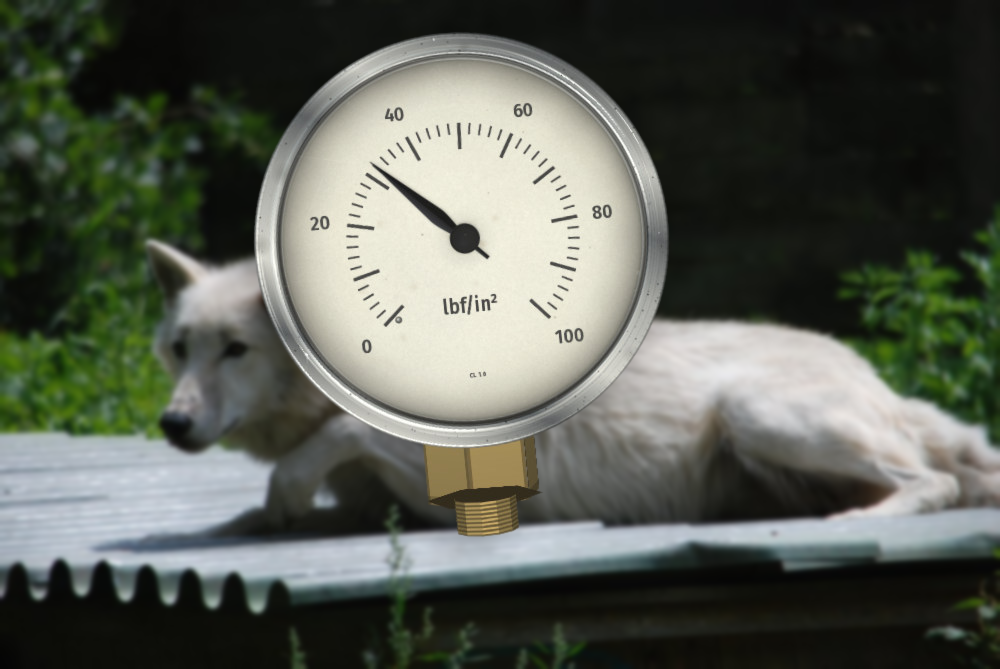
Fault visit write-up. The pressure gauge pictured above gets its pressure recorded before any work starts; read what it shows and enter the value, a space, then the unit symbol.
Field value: 32 psi
